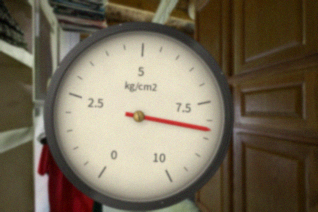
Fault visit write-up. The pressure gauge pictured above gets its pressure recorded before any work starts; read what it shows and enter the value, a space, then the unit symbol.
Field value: 8.25 kg/cm²
